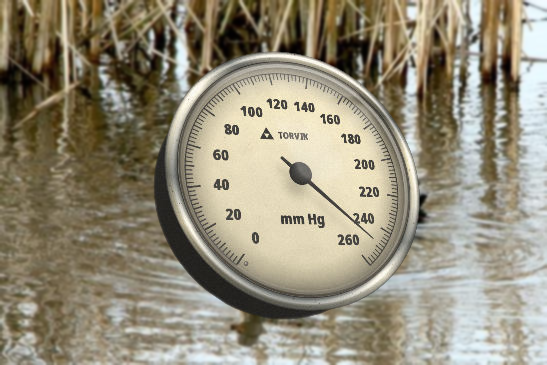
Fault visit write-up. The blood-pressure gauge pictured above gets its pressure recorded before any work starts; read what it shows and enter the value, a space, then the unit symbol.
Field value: 250 mmHg
